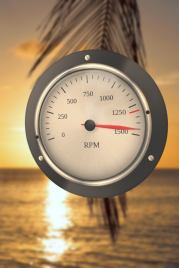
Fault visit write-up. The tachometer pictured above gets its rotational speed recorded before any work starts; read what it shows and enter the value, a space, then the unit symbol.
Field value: 1450 rpm
